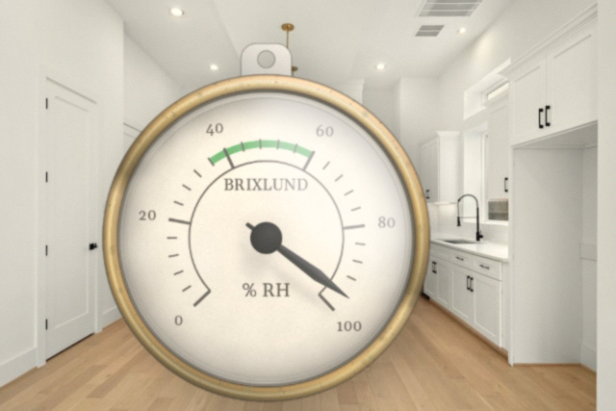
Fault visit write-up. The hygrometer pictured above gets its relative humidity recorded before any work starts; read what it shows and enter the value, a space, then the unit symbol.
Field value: 96 %
